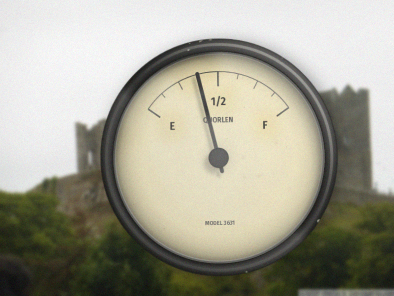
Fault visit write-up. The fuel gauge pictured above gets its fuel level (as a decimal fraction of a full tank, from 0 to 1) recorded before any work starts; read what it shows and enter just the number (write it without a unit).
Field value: 0.375
